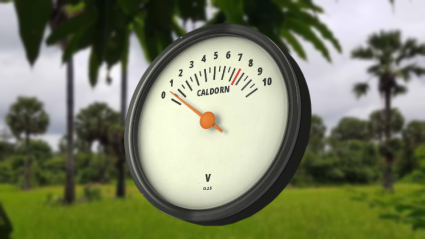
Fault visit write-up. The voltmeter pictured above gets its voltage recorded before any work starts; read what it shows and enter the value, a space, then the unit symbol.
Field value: 0.5 V
